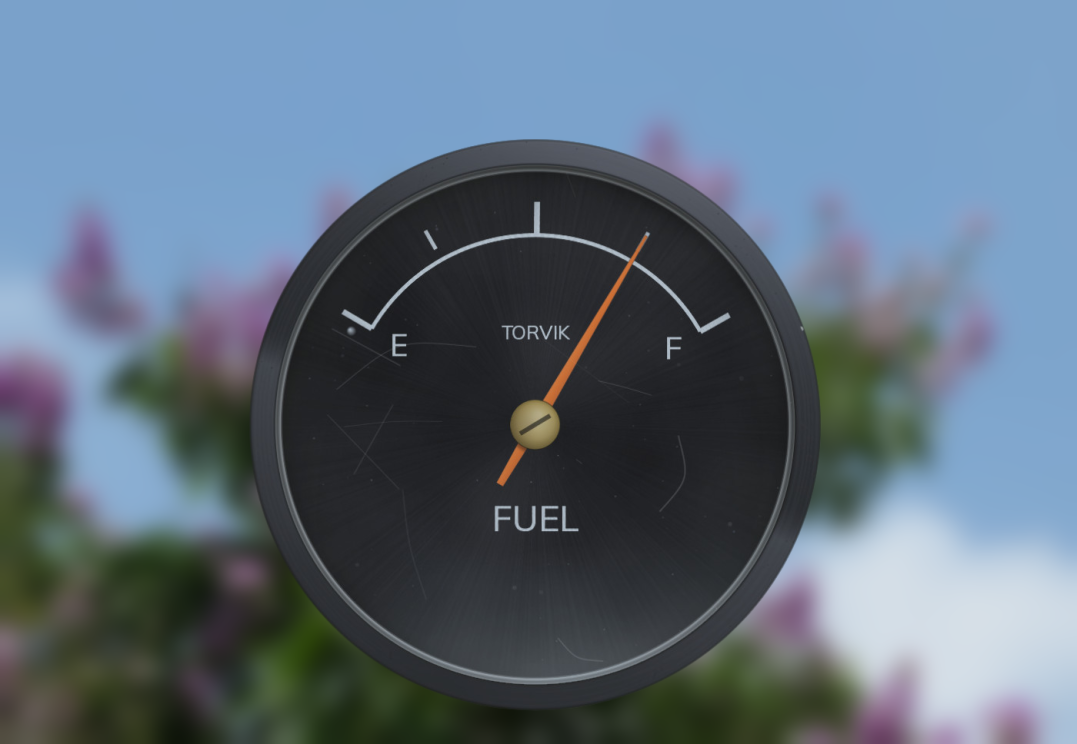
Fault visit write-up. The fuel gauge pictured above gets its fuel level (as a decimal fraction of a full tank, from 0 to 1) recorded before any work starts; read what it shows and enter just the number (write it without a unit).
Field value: 0.75
